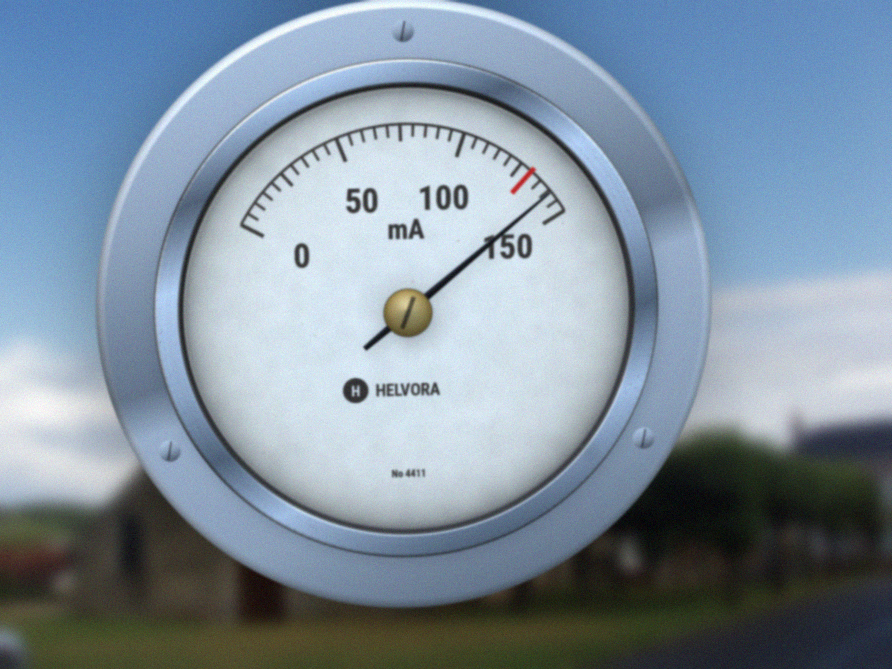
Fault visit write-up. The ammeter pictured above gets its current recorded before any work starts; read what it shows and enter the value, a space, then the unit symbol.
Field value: 140 mA
